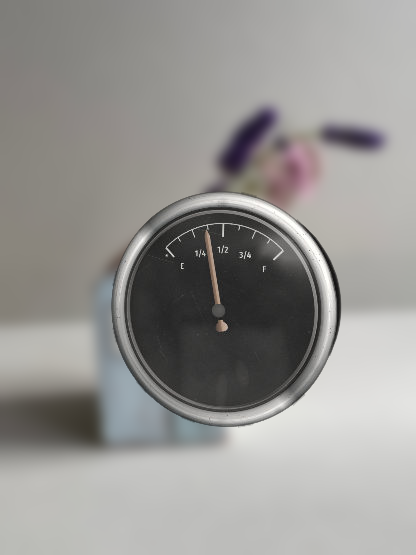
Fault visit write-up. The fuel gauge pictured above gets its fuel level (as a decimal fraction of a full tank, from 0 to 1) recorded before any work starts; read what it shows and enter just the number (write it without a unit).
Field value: 0.375
